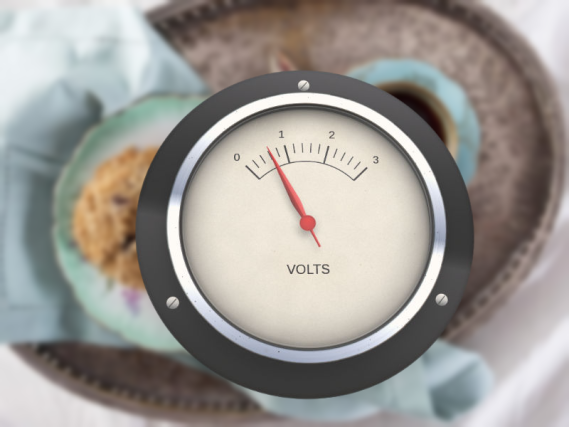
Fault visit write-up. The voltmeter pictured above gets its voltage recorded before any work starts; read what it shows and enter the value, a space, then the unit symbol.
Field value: 0.6 V
